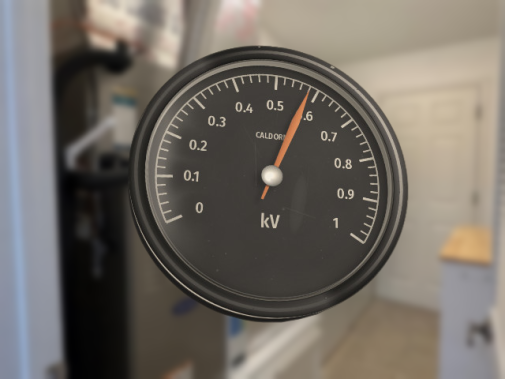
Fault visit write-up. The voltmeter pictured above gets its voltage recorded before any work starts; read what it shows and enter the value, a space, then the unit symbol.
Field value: 0.58 kV
